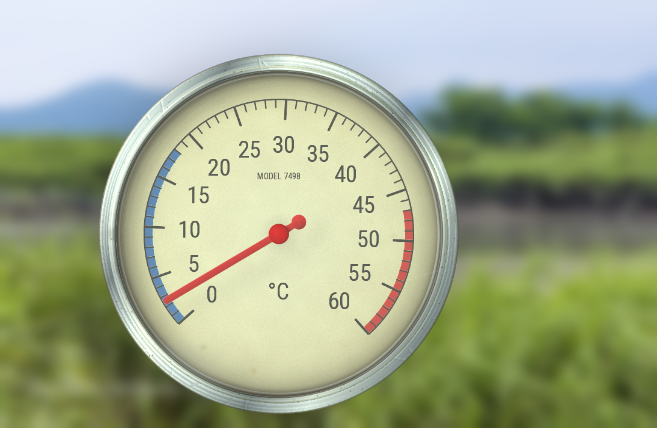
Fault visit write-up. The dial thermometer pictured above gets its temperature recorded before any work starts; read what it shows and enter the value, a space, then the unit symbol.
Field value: 2.5 °C
